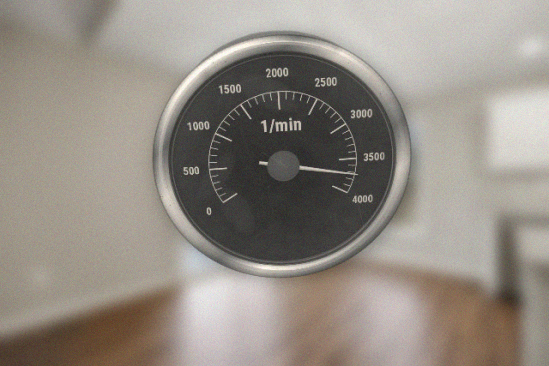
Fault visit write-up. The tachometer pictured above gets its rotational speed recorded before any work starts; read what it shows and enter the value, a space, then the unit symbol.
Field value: 3700 rpm
